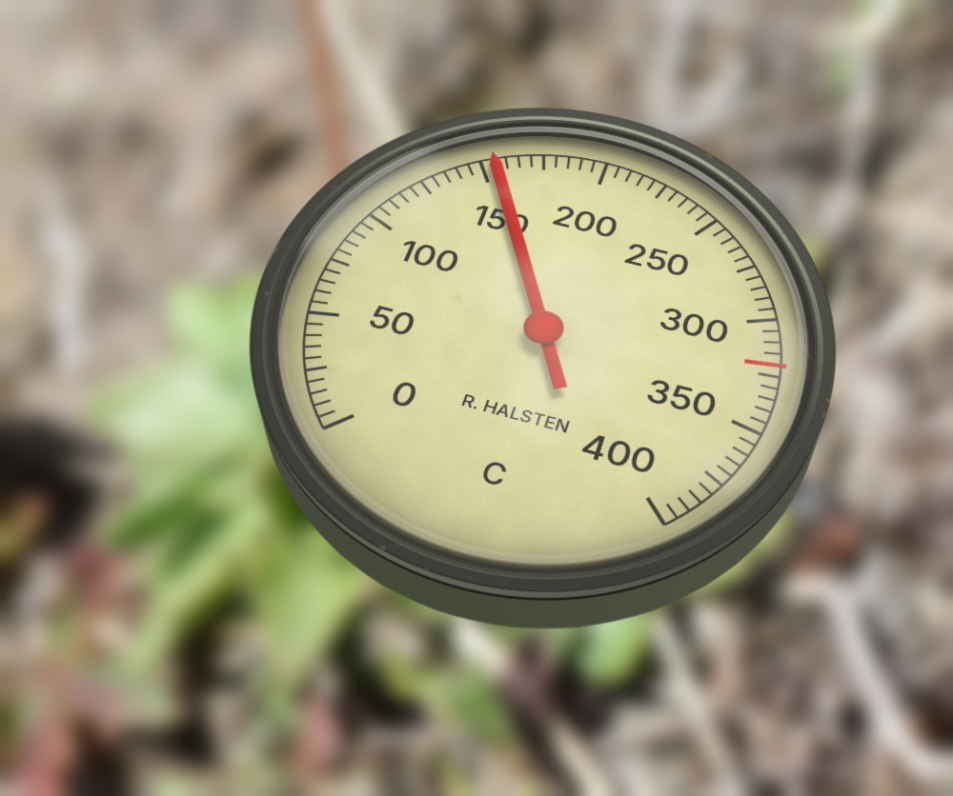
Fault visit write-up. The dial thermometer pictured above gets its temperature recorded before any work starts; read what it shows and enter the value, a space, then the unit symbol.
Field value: 155 °C
